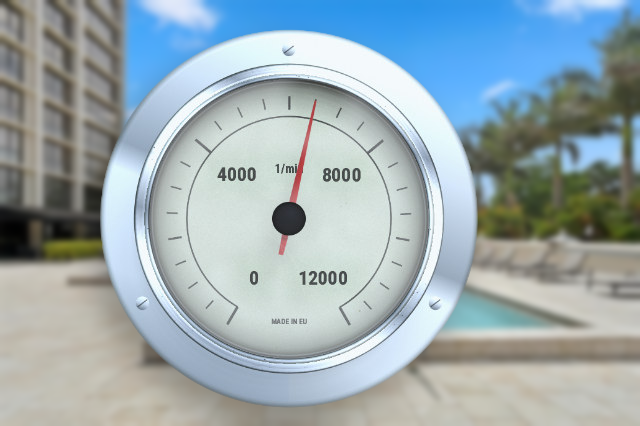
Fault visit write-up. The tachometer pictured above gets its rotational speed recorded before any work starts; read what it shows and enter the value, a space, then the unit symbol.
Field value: 6500 rpm
